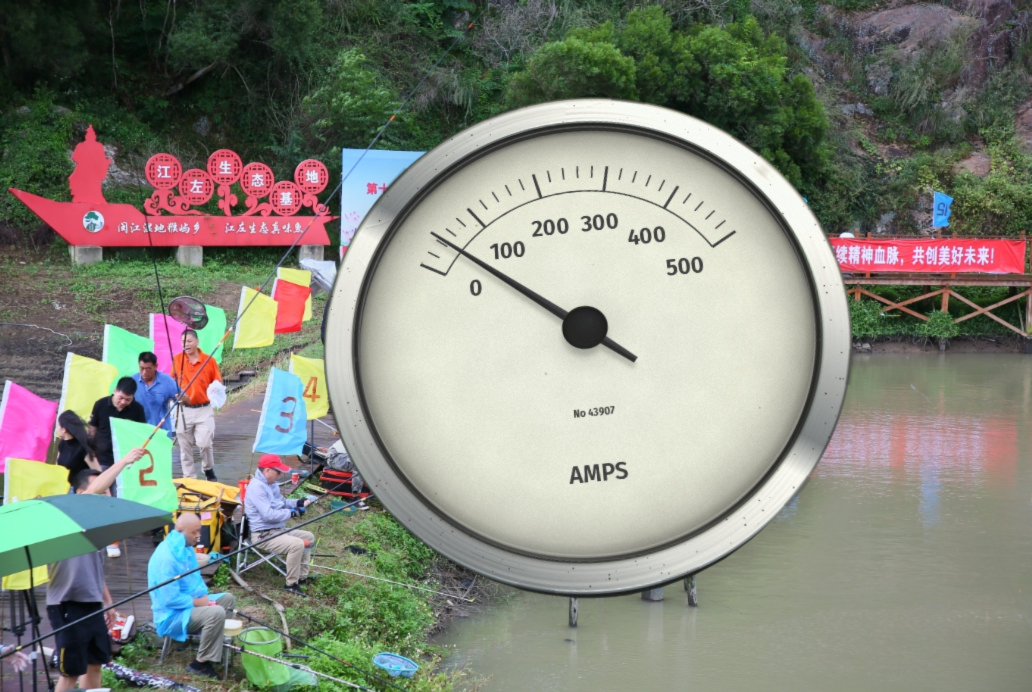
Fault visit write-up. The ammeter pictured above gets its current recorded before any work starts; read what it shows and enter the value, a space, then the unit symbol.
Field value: 40 A
